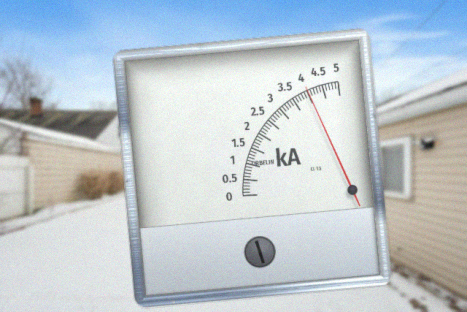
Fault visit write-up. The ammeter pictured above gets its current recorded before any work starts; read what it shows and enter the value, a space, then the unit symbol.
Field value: 4 kA
